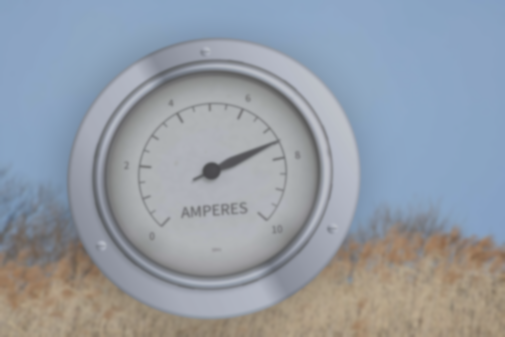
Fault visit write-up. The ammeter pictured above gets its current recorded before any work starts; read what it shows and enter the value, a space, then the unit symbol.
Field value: 7.5 A
